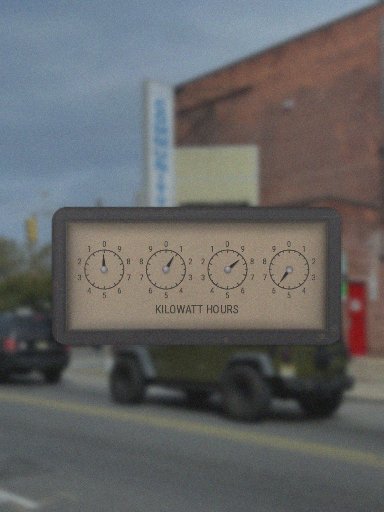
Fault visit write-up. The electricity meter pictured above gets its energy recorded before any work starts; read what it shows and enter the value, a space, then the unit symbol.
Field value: 86 kWh
